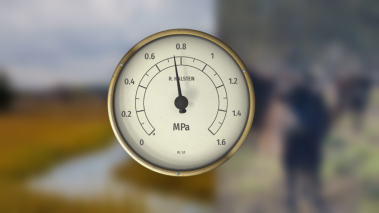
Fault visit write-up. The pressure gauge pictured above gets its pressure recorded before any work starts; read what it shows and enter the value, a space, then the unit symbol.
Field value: 0.75 MPa
